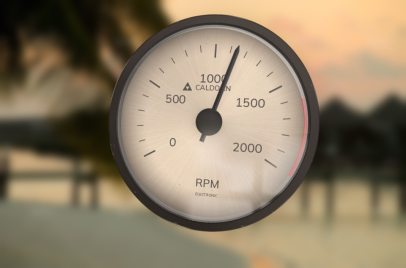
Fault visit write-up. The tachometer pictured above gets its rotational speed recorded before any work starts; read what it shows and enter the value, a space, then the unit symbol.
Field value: 1150 rpm
